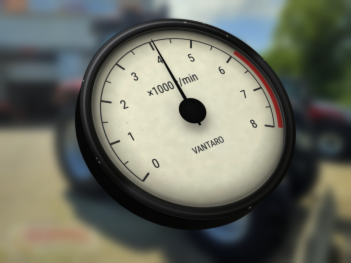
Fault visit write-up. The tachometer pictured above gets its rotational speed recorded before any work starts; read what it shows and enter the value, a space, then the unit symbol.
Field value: 4000 rpm
